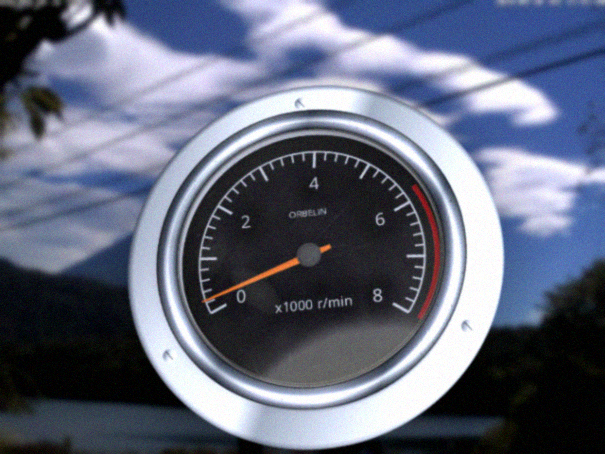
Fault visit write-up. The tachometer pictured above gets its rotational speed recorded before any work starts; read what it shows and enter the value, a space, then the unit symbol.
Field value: 200 rpm
